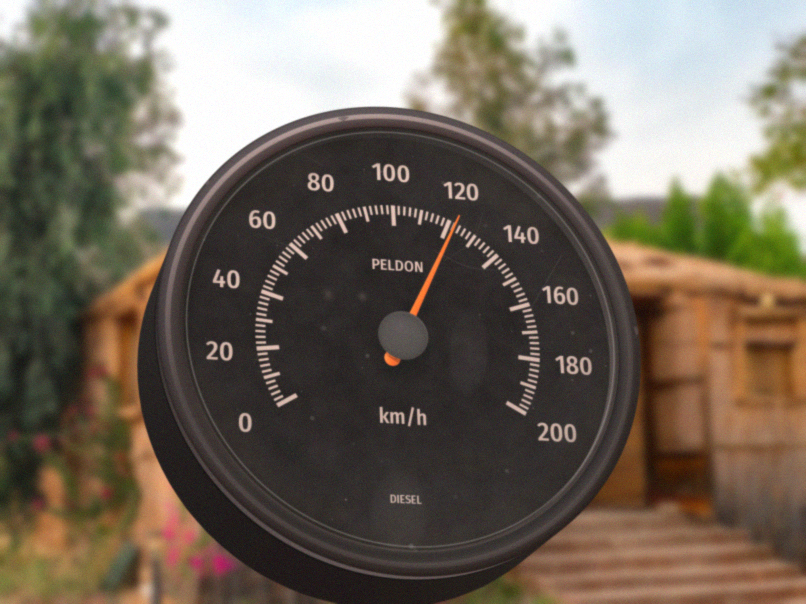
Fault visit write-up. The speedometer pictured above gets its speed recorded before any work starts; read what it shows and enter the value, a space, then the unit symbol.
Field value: 122 km/h
